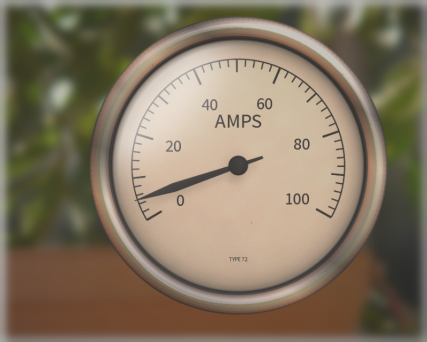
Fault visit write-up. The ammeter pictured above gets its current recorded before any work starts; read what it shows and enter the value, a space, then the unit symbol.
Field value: 5 A
